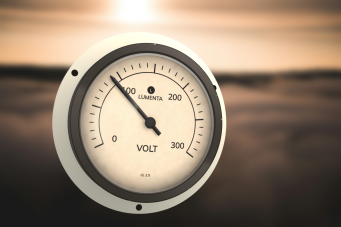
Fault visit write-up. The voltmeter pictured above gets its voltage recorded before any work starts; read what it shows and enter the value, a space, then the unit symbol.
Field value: 90 V
